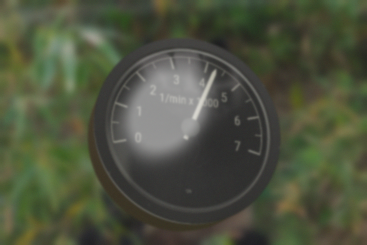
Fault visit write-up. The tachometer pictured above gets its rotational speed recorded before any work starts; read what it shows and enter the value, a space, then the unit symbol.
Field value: 4250 rpm
